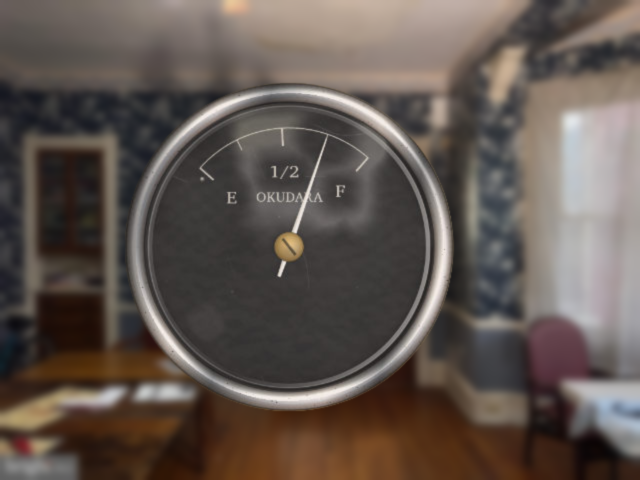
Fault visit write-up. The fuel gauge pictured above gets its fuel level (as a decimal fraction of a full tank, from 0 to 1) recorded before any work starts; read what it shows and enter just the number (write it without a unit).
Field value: 0.75
